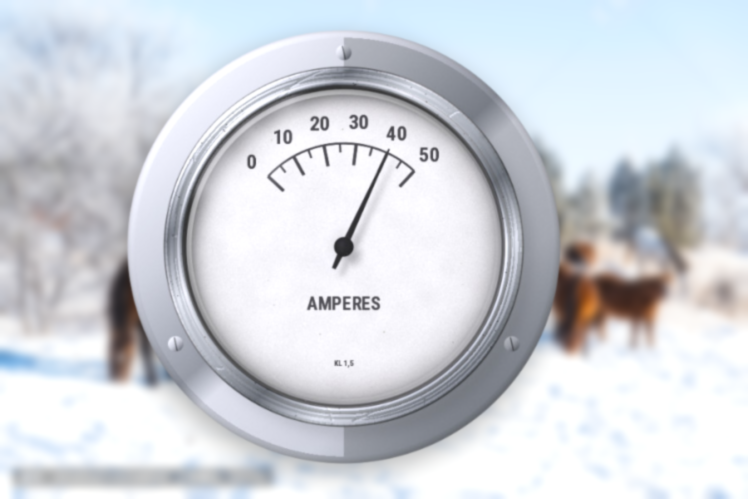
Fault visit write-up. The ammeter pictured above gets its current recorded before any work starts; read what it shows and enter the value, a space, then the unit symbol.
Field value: 40 A
